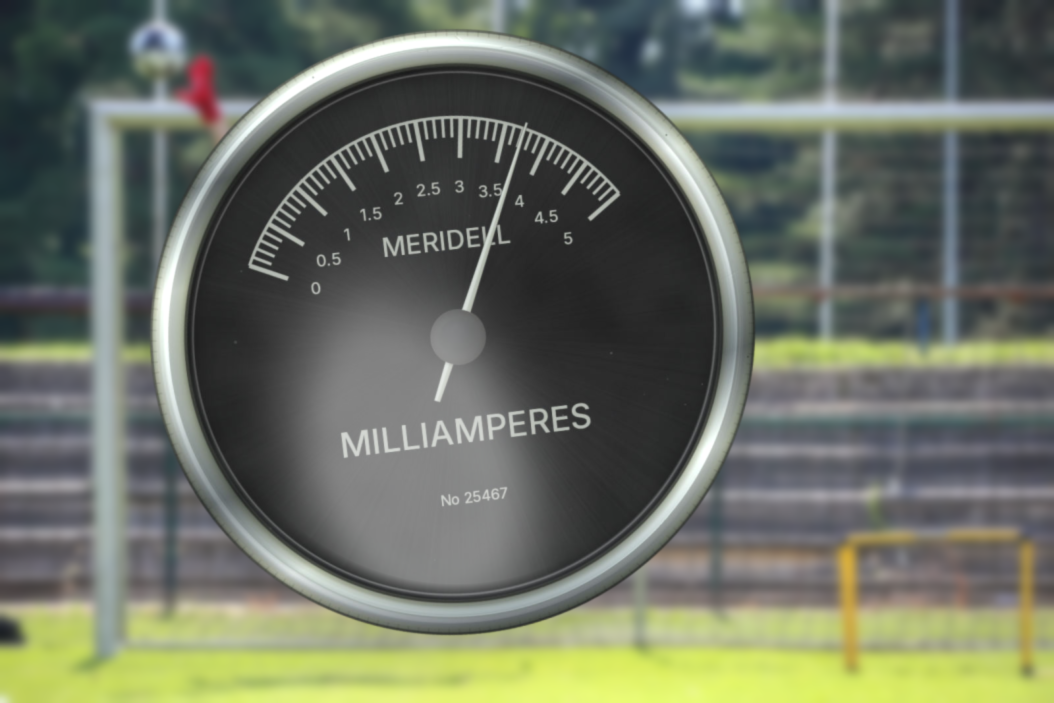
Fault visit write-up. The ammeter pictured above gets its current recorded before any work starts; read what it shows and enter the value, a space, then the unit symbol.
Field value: 3.7 mA
